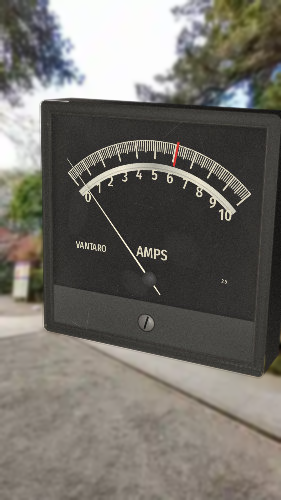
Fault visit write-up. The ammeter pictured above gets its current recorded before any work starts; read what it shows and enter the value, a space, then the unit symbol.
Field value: 0.5 A
